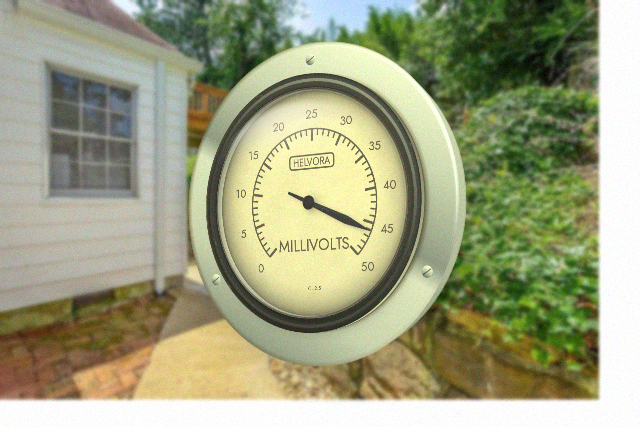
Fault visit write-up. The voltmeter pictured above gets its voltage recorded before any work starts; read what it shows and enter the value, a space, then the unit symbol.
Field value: 46 mV
